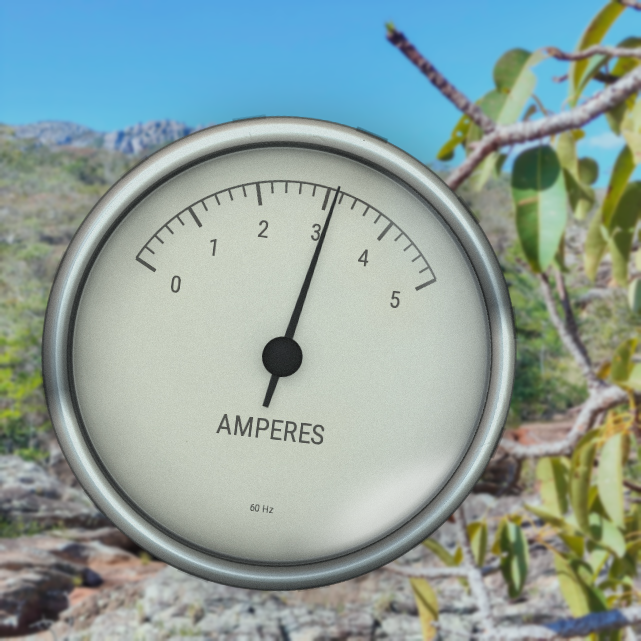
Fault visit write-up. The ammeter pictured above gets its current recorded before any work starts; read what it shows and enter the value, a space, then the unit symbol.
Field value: 3.1 A
